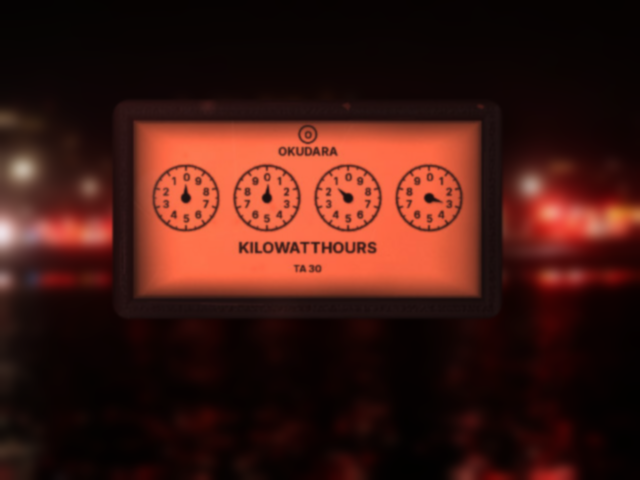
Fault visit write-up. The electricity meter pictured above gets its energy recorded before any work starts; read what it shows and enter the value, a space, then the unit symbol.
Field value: 13 kWh
